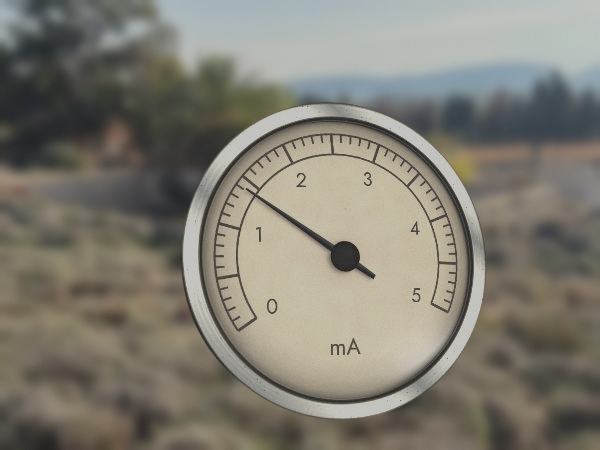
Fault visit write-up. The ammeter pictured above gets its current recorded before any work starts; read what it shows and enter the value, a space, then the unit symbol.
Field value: 1.4 mA
